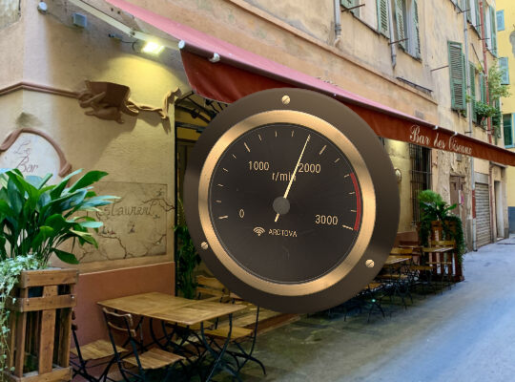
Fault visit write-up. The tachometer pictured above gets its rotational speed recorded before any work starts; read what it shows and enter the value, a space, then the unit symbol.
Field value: 1800 rpm
